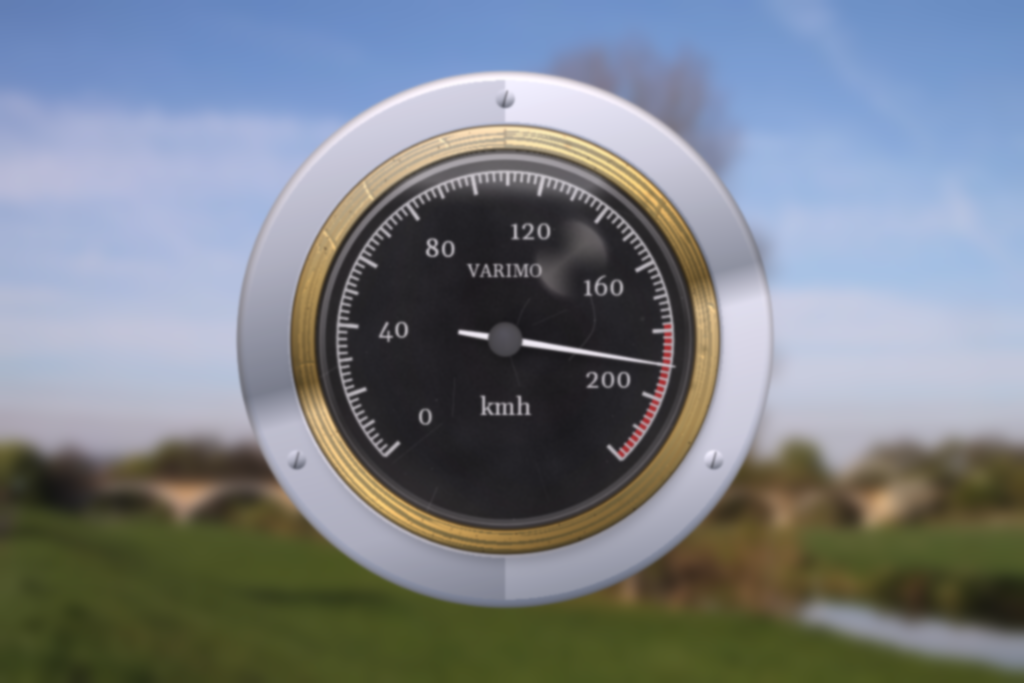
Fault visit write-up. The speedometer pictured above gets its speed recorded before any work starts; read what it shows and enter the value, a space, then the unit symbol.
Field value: 190 km/h
